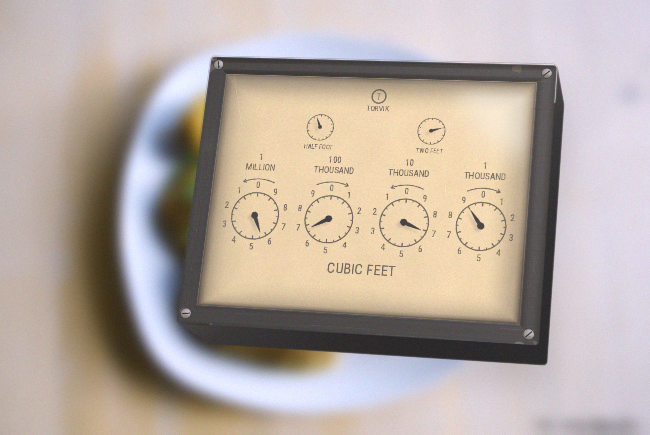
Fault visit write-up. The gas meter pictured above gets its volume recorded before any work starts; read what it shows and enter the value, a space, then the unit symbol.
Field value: 566900 ft³
